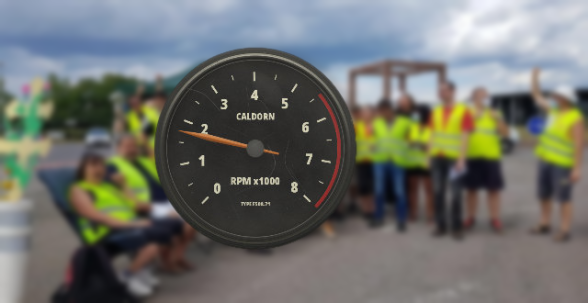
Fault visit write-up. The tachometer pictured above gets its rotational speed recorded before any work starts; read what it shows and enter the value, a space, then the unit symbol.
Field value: 1750 rpm
